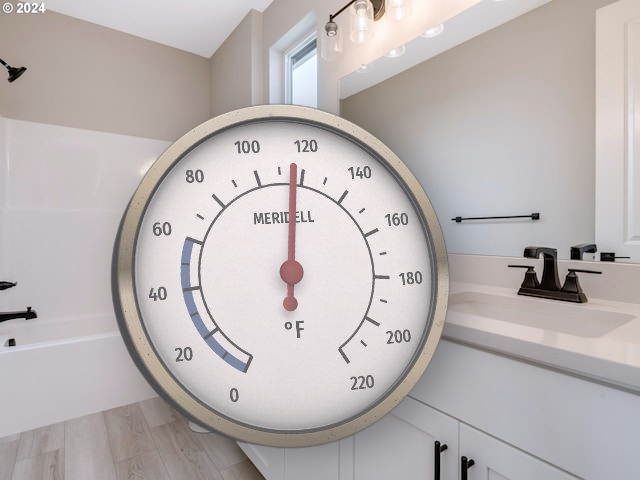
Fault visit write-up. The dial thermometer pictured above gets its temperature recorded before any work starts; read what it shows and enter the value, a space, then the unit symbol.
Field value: 115 °F
